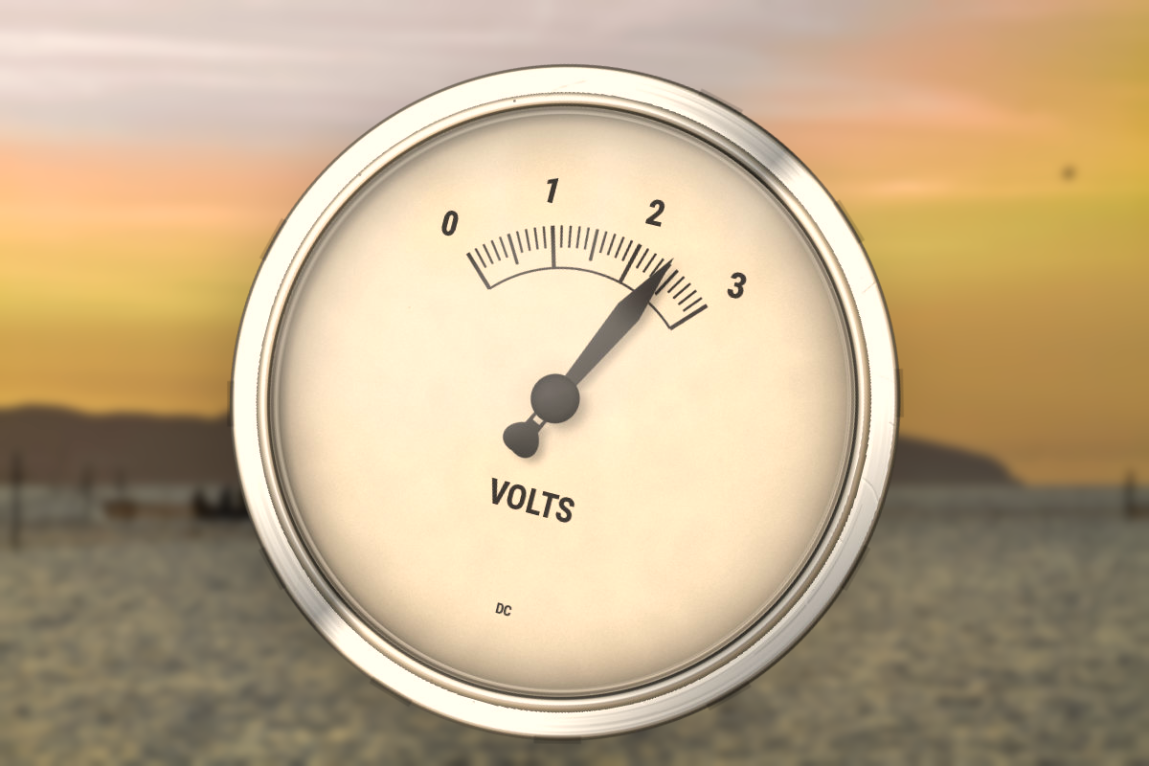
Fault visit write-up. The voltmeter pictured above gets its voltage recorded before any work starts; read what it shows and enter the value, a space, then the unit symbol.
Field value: 2.4 V
